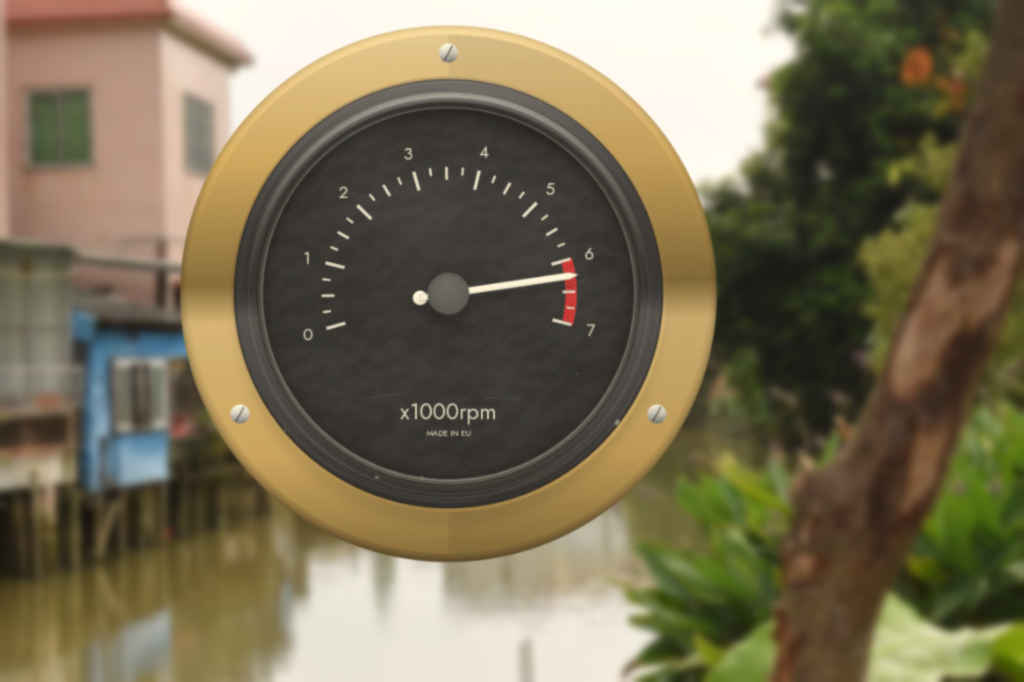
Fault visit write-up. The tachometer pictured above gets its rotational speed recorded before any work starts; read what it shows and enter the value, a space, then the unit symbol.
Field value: 6250 rpm
